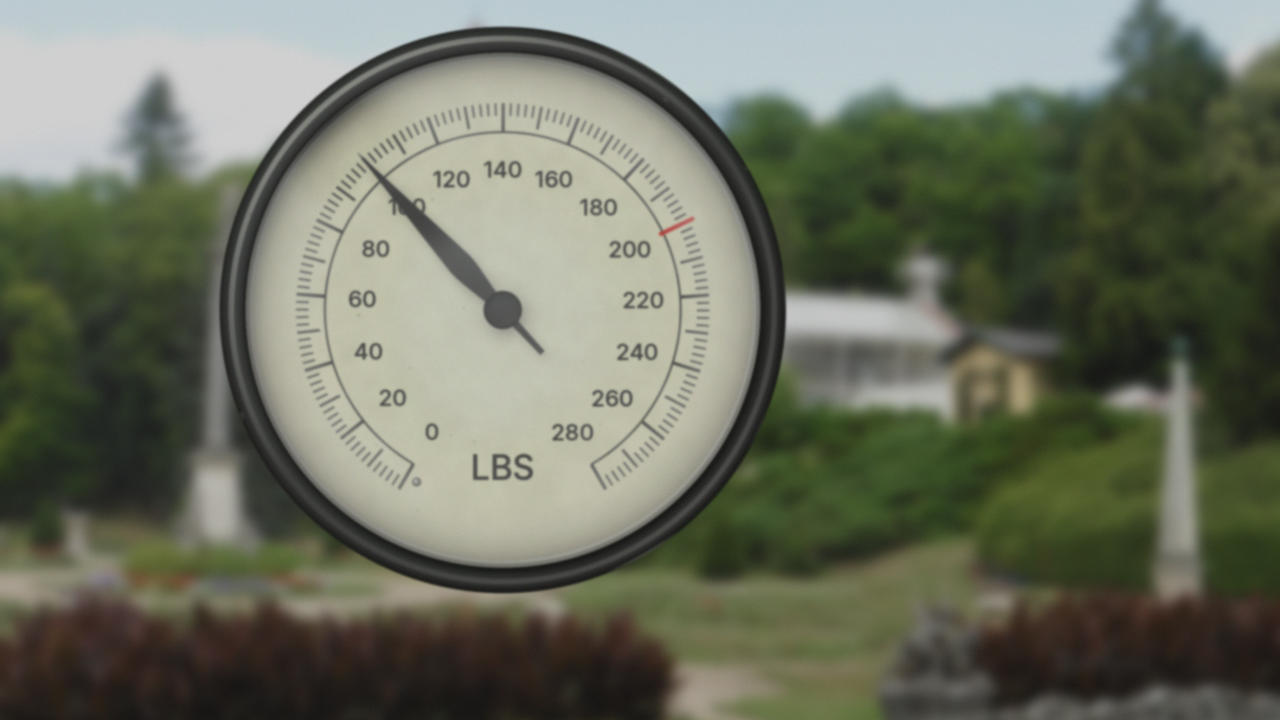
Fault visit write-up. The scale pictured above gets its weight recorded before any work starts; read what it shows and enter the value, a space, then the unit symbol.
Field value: 100 lb
